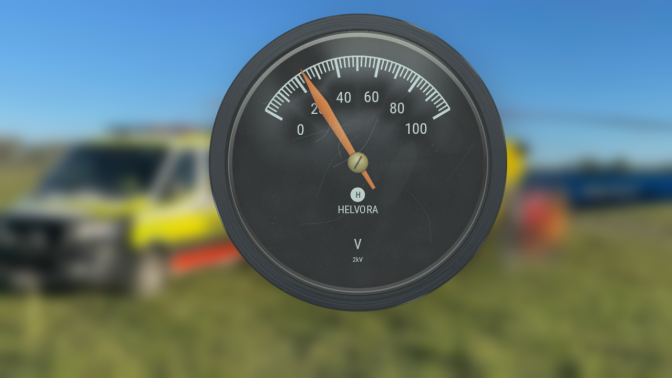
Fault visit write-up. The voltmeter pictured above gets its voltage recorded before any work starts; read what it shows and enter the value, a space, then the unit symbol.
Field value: 24 V
